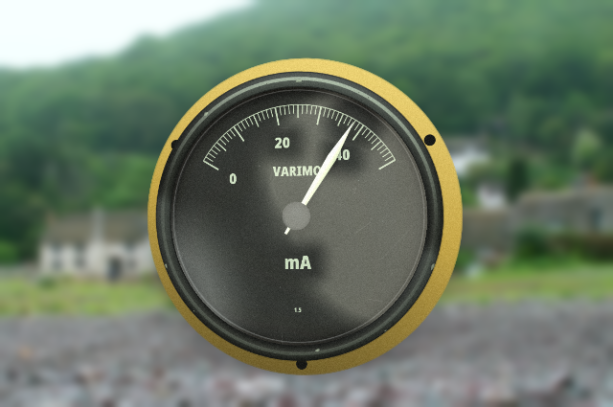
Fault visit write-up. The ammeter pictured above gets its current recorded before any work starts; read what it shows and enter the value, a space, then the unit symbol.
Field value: 38 mA
